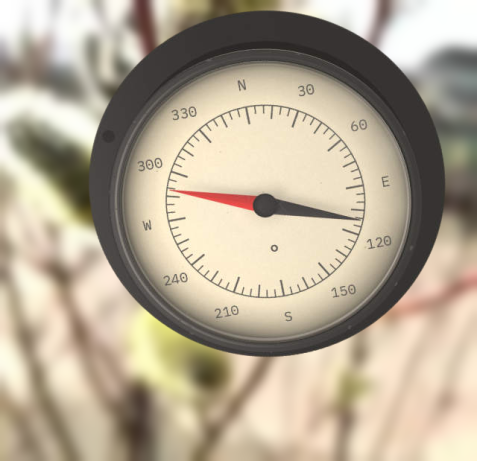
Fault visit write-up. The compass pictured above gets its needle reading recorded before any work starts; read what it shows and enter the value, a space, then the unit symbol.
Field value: 290 °
